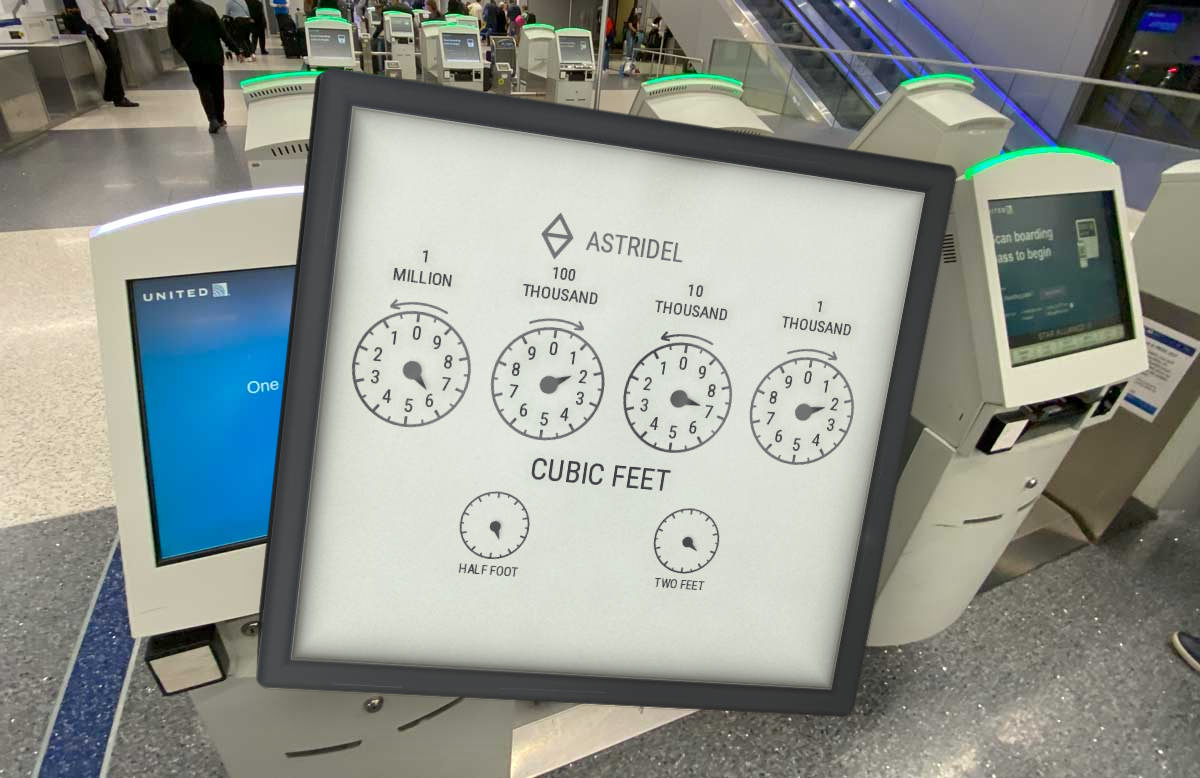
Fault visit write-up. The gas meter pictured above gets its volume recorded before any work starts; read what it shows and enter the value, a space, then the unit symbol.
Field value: 617200 ft³
